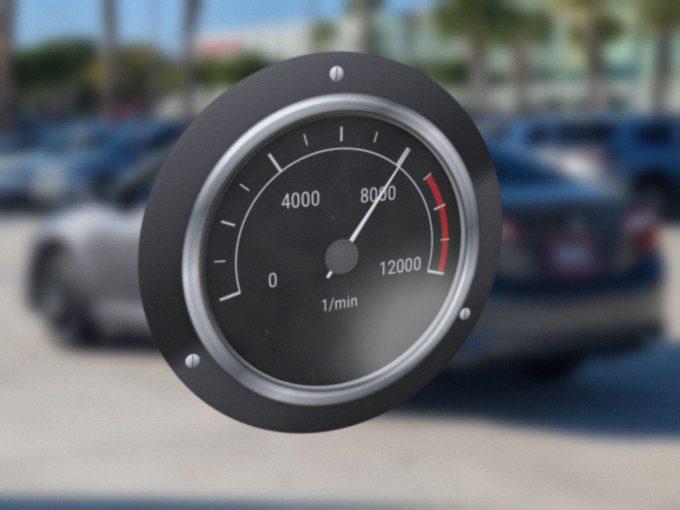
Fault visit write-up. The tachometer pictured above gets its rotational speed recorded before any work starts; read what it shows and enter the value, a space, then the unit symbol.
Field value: 8000 rpm
